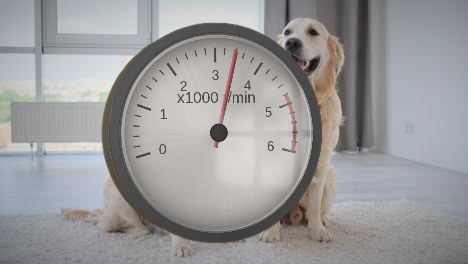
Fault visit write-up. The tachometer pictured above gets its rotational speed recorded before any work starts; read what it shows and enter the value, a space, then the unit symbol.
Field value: 3400 rpm
